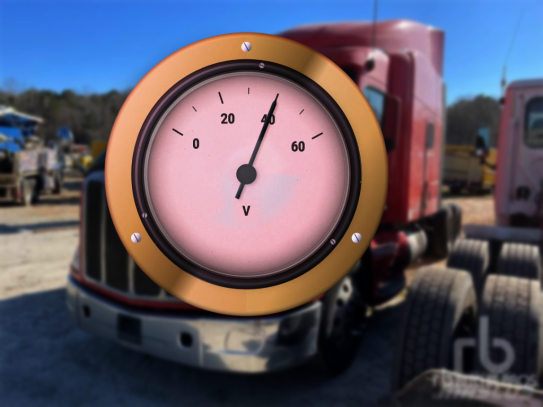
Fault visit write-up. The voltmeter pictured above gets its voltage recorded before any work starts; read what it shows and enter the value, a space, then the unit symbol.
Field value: 40 V
